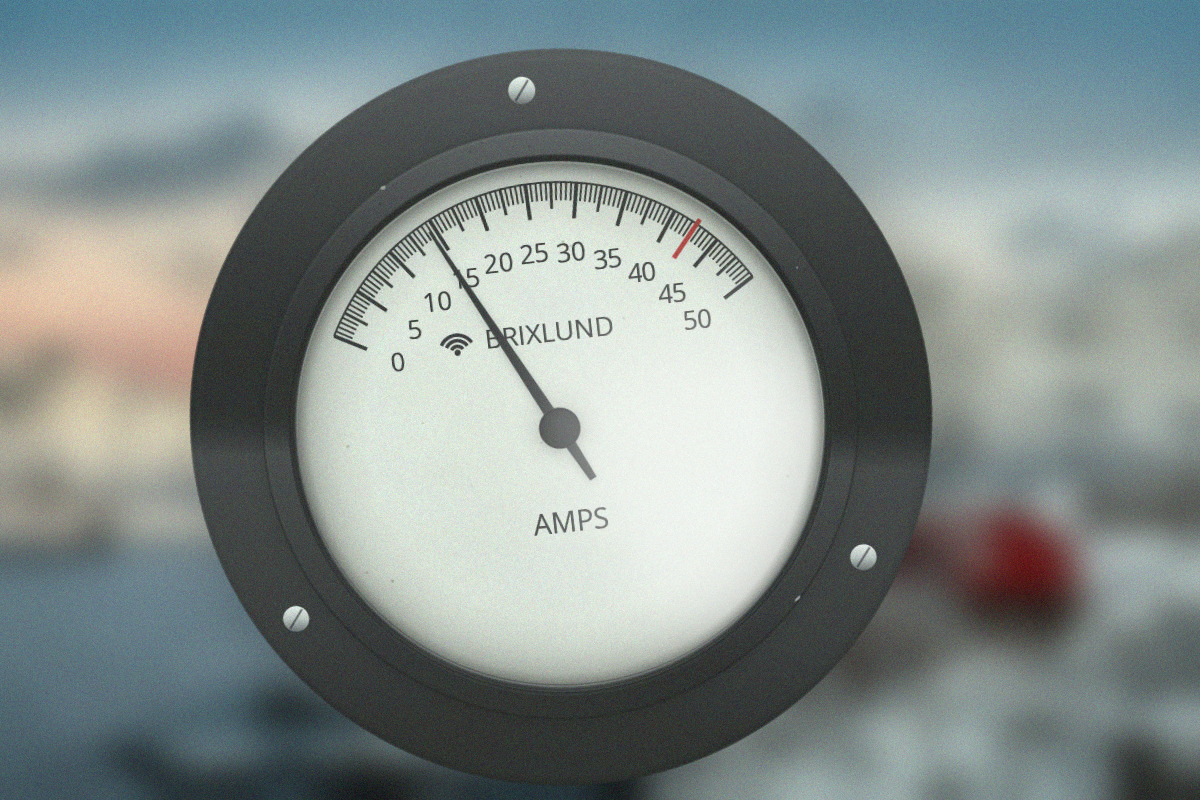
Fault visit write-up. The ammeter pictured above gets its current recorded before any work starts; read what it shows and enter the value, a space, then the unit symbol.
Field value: 14.5 A
